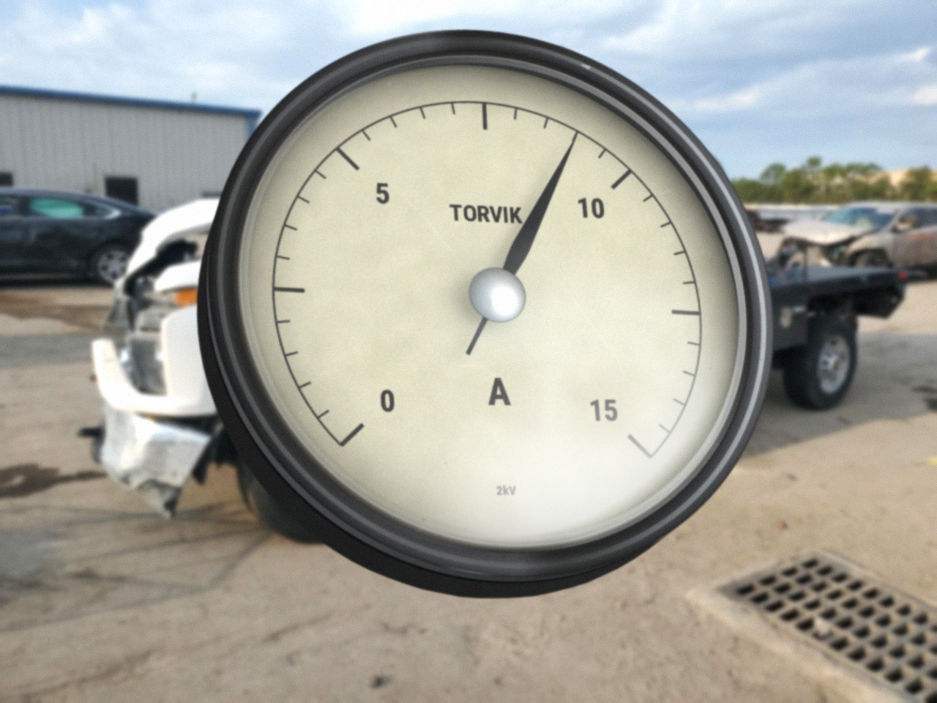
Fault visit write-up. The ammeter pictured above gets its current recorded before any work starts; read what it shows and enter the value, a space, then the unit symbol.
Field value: 9 A
